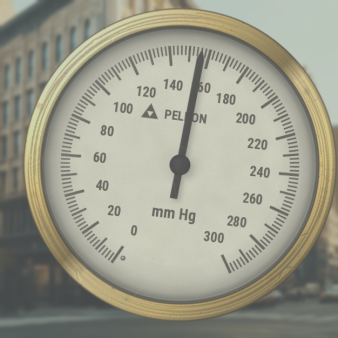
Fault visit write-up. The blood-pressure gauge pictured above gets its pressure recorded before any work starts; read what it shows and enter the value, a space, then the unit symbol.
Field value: 156 mmHg
